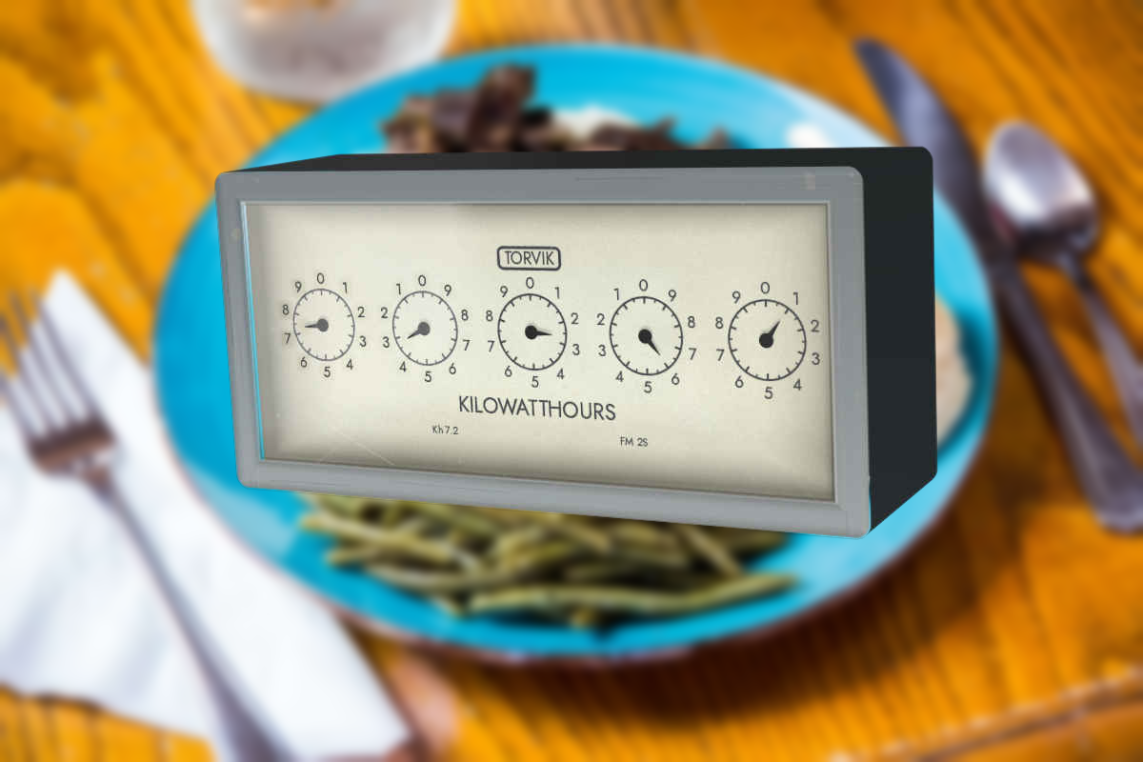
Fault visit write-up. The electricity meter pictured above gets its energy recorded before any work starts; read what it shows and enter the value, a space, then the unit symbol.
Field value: 73261 kWh
